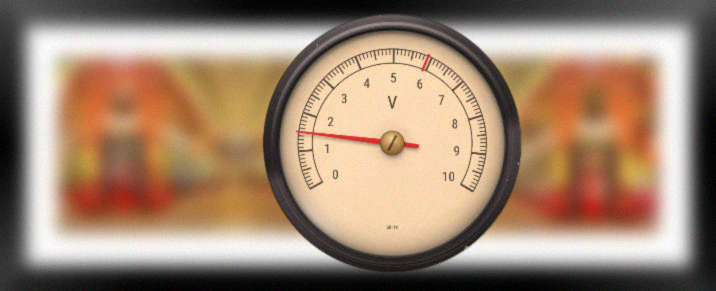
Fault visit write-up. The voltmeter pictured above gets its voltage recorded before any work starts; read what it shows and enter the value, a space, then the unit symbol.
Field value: 1.5 V
